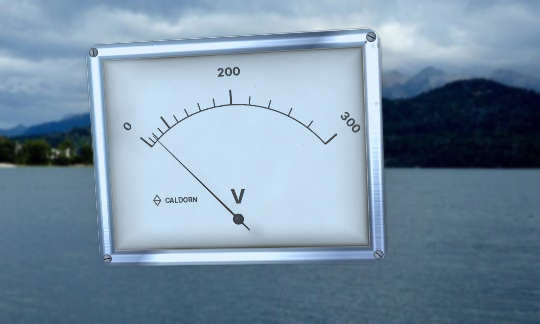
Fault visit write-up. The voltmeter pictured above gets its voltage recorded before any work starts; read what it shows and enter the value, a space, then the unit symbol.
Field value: 60 V
